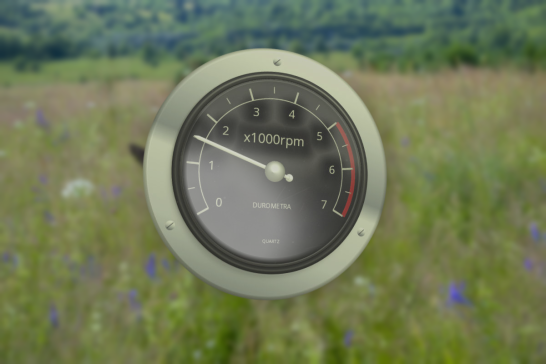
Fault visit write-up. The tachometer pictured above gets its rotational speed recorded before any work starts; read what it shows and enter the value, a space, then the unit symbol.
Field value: 1500 rpm
